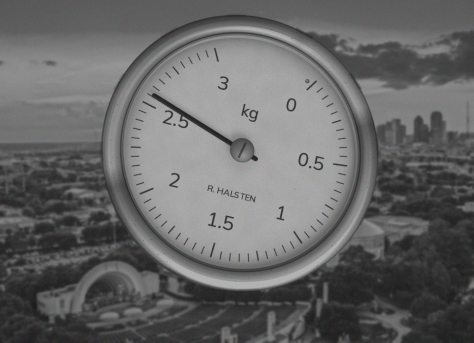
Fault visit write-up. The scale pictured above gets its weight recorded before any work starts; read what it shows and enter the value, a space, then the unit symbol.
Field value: 2.55 kg
